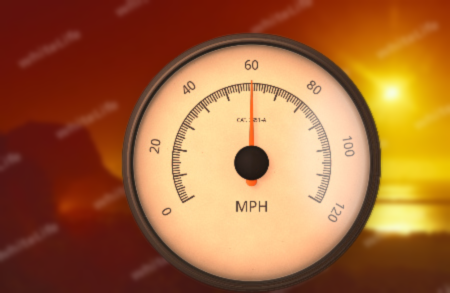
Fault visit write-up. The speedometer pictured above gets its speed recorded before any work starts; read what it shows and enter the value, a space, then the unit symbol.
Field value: 60 mph
